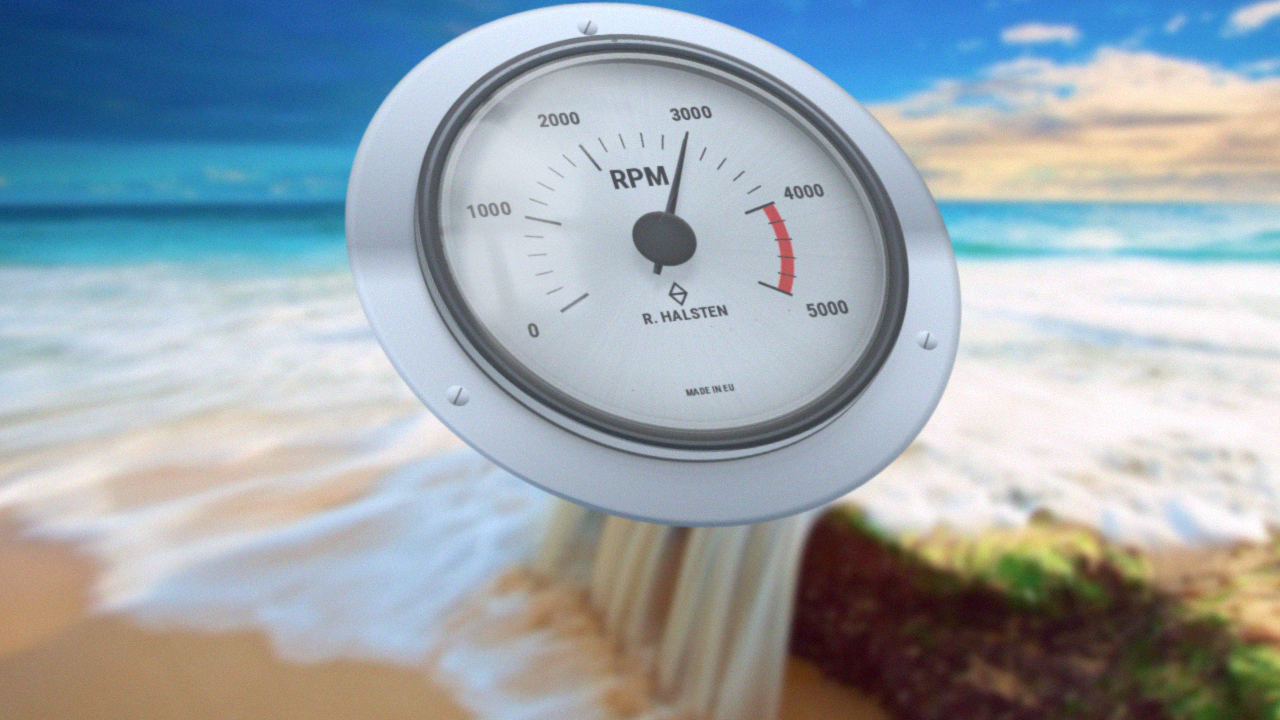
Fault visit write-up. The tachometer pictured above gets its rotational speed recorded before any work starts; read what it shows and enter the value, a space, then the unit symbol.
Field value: 3000 rpm
